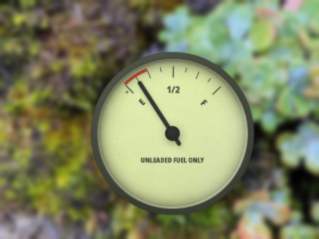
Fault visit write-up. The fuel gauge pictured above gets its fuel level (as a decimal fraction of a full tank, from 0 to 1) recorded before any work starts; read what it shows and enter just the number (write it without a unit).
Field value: 0.125
